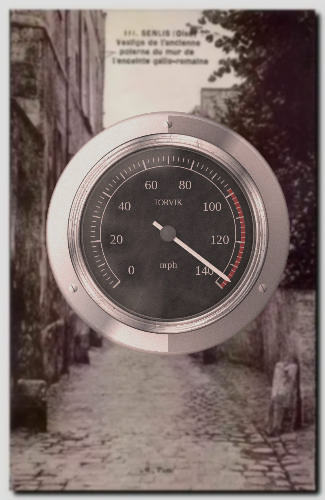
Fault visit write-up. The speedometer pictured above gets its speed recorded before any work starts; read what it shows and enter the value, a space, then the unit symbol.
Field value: 136 mph
